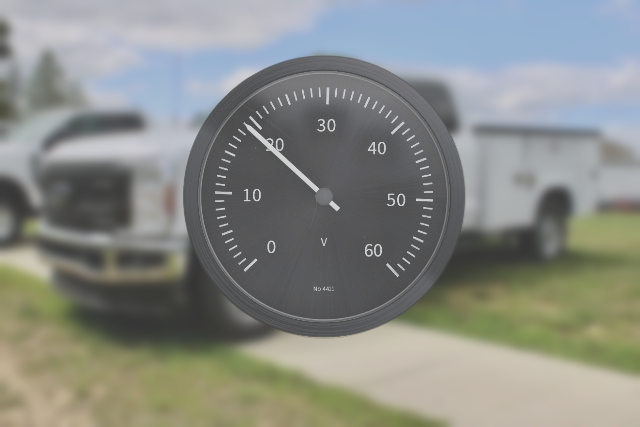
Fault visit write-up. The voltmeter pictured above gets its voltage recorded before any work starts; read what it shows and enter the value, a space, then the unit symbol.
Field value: 19 V
